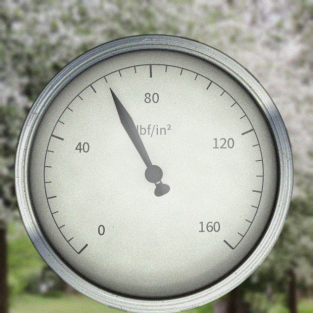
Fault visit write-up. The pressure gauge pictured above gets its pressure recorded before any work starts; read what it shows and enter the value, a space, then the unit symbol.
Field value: 65 psi
